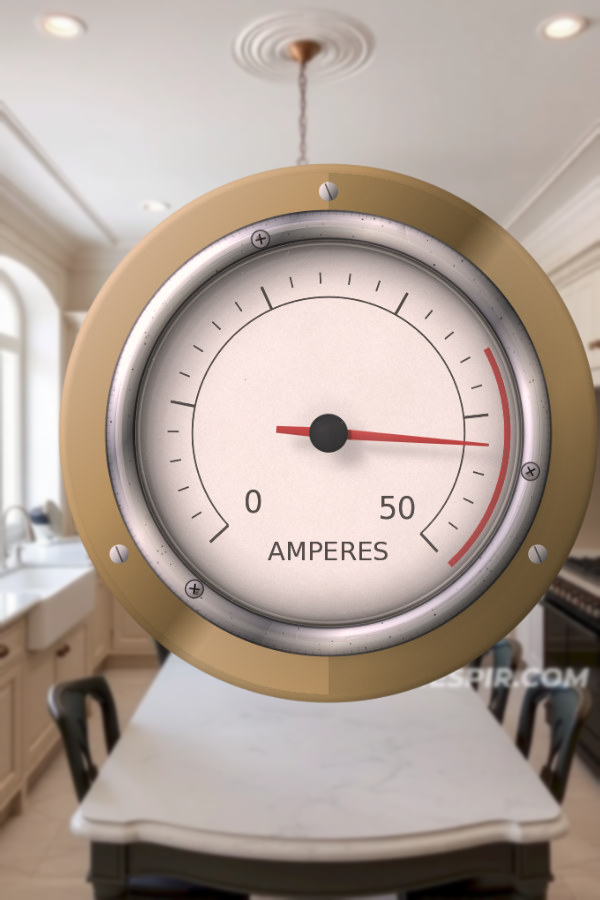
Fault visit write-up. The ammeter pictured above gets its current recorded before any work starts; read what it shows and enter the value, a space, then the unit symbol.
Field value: 42 A
